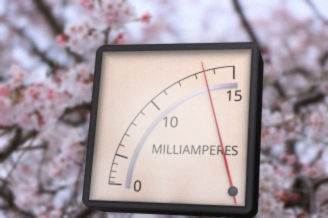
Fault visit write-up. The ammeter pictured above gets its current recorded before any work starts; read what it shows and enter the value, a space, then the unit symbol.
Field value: 13.5 mA
